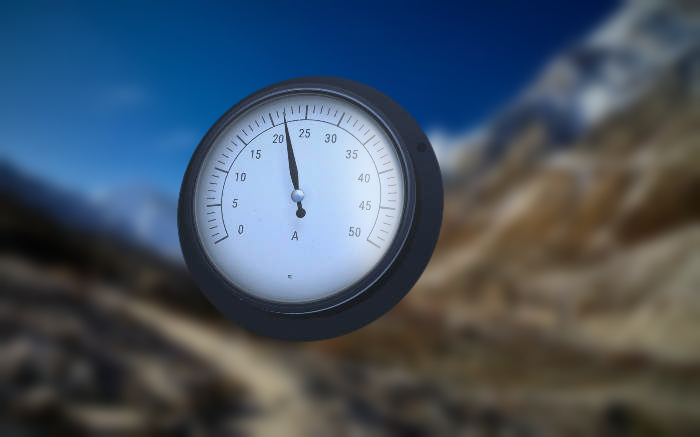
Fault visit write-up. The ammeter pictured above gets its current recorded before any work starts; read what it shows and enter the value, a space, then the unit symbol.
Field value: 22 A
